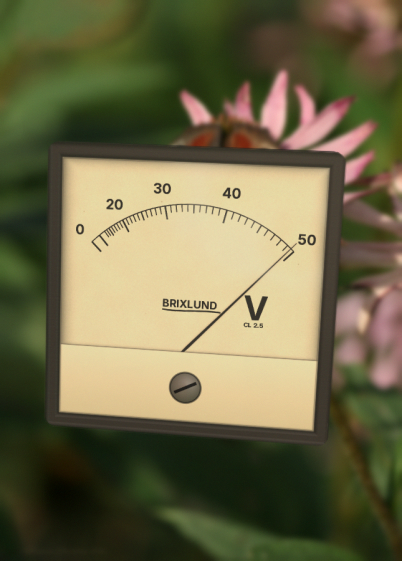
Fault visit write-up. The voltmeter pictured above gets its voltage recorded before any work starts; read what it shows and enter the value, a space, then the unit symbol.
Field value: 49.5 V
